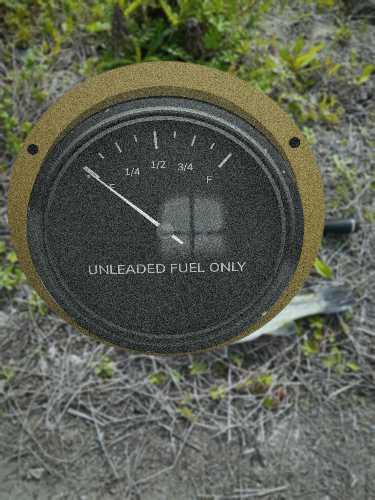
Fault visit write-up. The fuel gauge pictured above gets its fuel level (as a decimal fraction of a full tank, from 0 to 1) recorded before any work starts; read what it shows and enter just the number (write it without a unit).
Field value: 0
